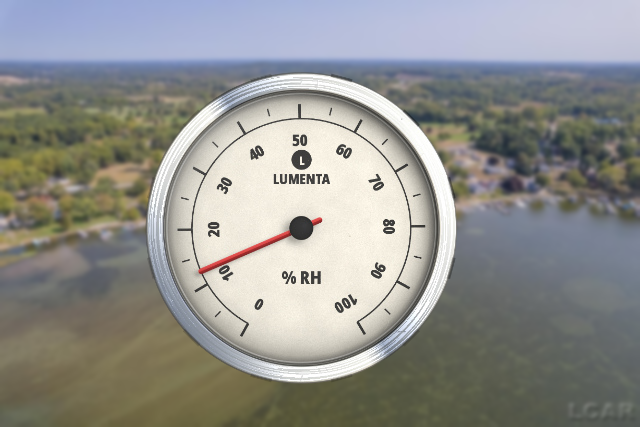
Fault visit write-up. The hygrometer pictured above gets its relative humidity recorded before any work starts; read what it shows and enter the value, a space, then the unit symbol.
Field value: 12.5 %
